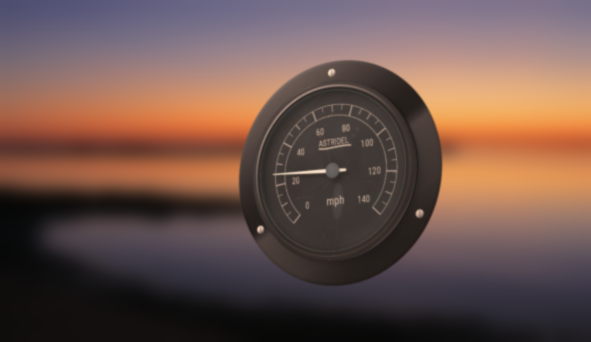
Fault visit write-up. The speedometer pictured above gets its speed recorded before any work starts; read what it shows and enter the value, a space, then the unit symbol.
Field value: 25 mph
